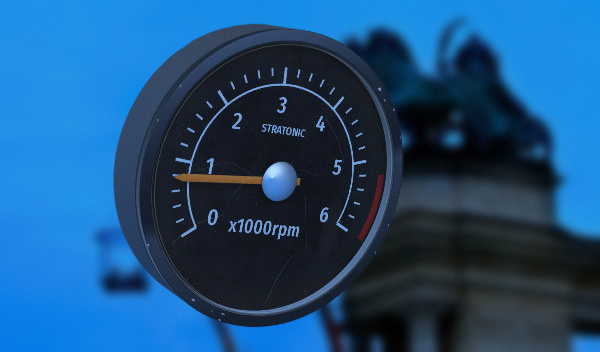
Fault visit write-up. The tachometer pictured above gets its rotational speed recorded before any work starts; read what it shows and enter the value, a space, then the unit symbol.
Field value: 800 rpm
